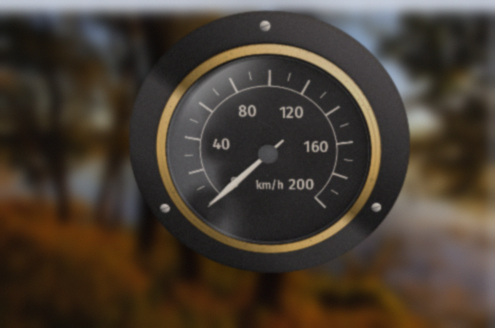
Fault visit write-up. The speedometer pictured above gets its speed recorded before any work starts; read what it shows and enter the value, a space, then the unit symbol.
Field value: 0 km/h
